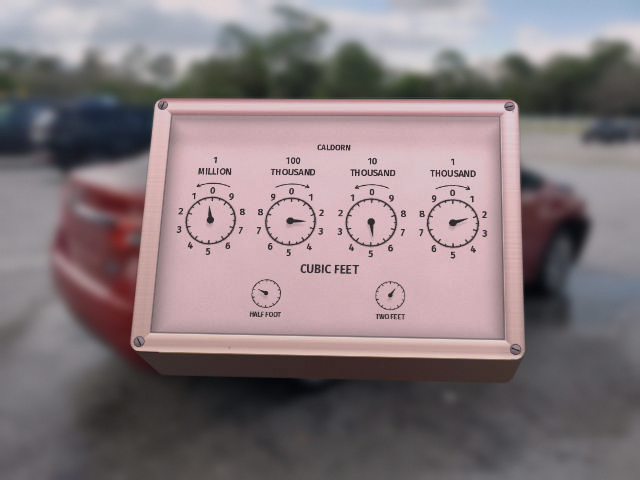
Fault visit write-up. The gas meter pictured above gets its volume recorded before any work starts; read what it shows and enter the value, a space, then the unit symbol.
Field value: 25200 ft³
